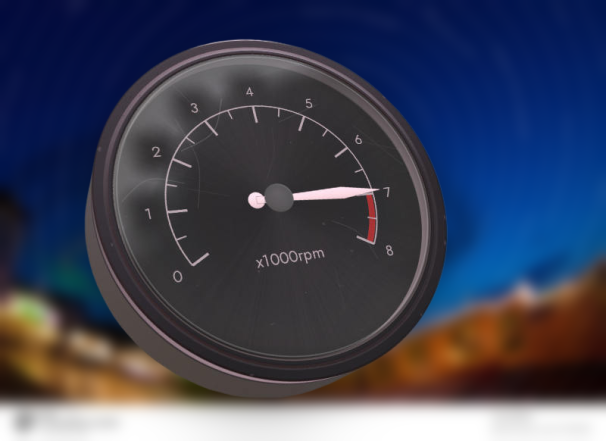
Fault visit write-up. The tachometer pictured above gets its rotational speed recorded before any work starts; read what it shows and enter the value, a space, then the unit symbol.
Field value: 7000 rpm
